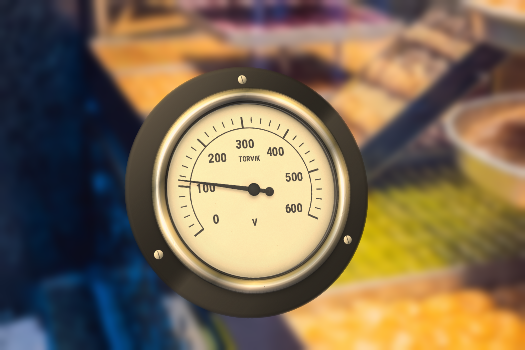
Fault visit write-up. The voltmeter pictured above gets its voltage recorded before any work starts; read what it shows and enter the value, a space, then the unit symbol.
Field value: 110 V
